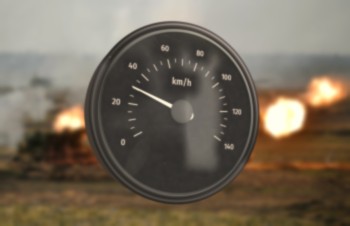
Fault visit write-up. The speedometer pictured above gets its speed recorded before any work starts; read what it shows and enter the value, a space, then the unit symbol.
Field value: 30 km/h
